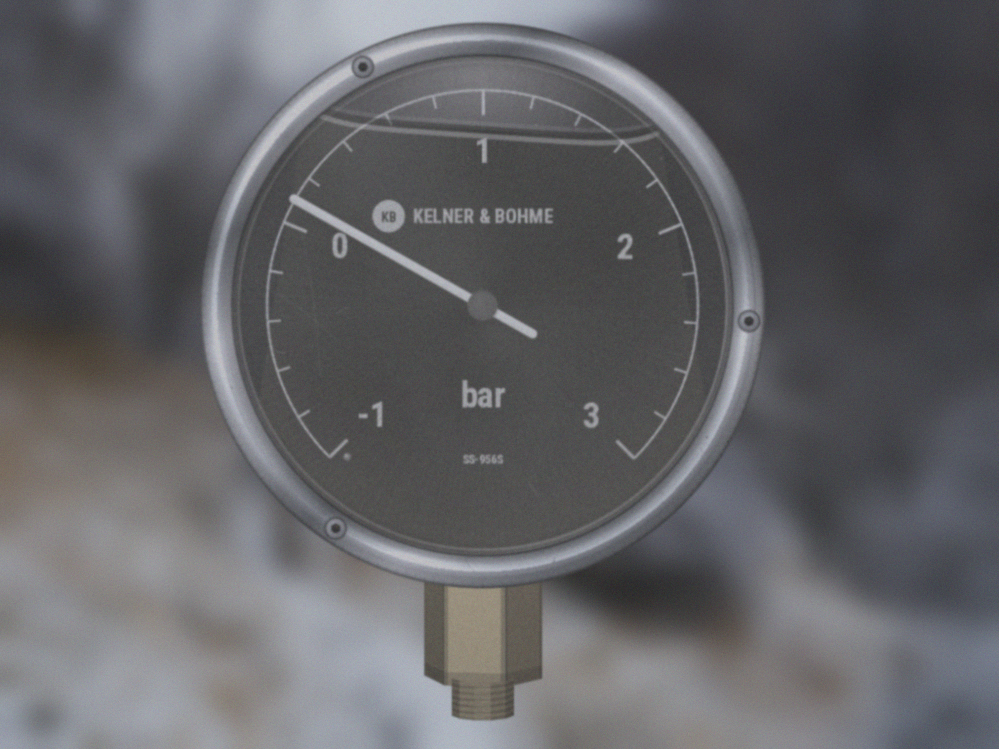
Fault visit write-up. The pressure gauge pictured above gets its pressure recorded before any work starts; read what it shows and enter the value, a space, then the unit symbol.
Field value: 0.1 bar
